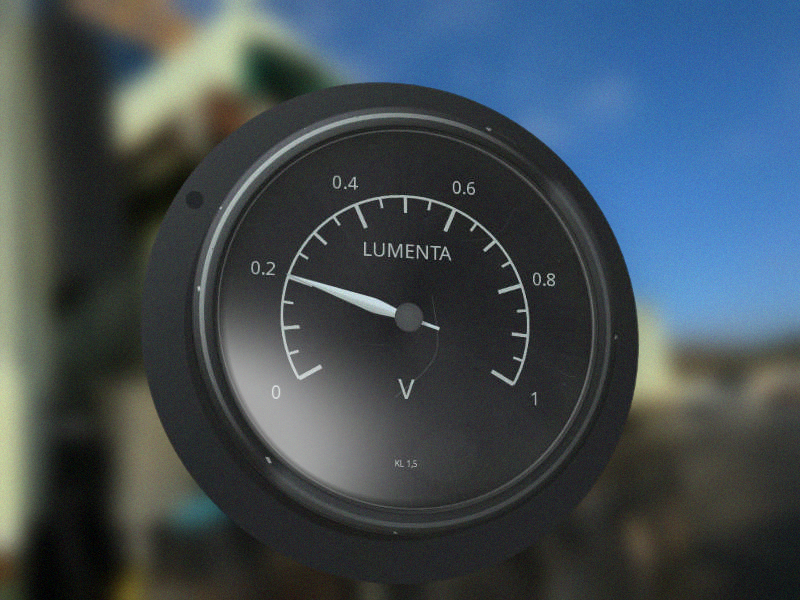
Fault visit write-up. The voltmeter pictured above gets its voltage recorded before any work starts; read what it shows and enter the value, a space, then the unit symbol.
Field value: 0.2 V
